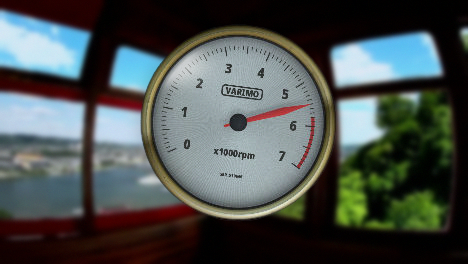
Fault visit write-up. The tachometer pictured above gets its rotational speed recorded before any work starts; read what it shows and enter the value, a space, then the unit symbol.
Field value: 5500 rpm
